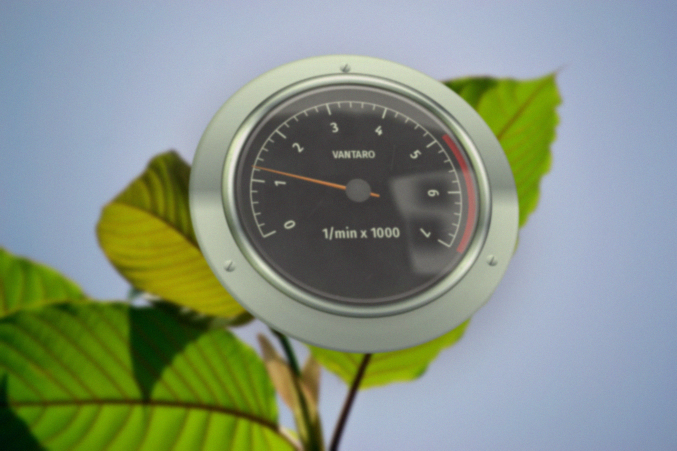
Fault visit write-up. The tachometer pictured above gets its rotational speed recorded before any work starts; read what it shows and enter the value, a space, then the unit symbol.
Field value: 1200 rpm
